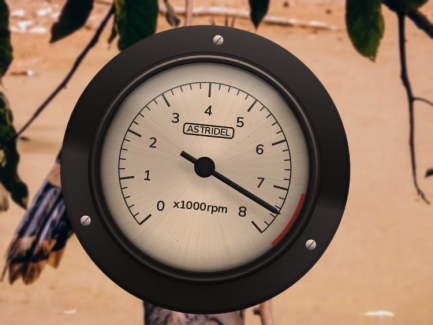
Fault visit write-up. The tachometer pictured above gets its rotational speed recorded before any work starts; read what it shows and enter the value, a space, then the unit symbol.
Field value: 7500 rpm
